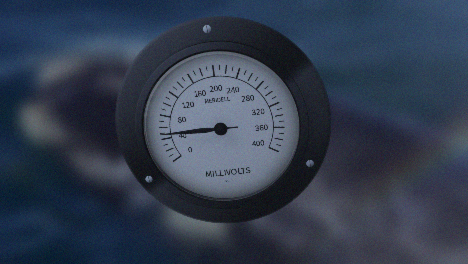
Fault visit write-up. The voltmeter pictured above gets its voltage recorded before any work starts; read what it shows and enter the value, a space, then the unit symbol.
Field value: 50 mV
